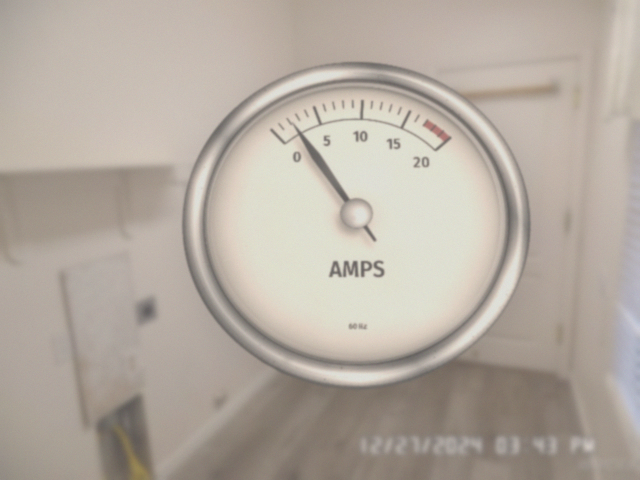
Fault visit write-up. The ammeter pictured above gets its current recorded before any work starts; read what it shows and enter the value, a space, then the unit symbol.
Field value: 2 A
